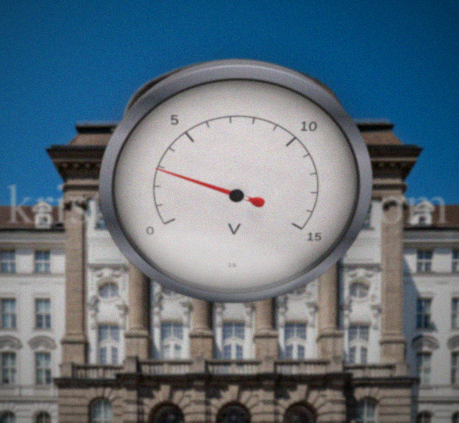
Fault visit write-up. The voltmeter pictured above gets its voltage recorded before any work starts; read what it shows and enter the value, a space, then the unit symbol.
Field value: 3 V
